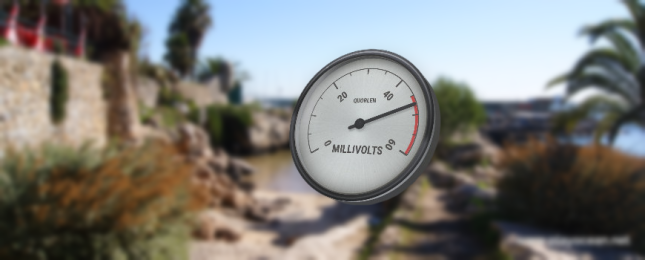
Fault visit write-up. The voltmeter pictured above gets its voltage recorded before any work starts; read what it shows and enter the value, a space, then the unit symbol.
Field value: 47.5 mV
